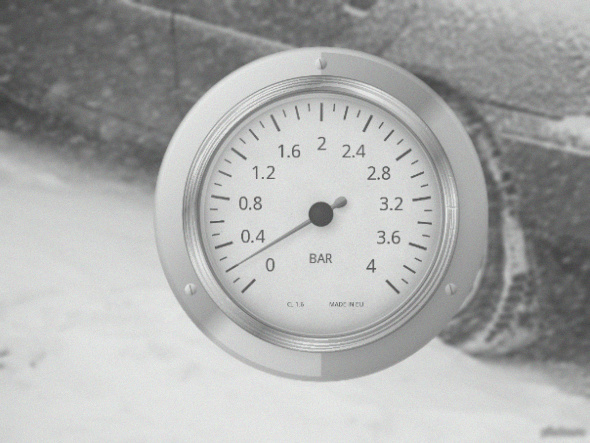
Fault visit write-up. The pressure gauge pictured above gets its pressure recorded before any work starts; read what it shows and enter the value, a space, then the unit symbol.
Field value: 0.2 bar
